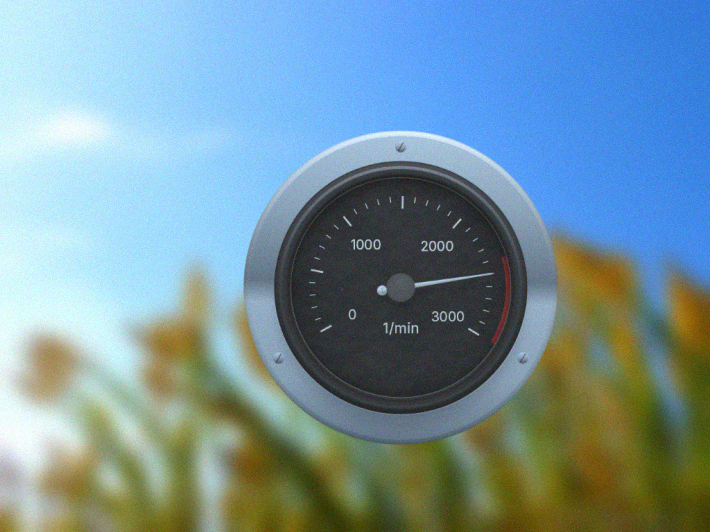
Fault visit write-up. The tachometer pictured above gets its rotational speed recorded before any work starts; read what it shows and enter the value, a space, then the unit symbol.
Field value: 2500 rpm
